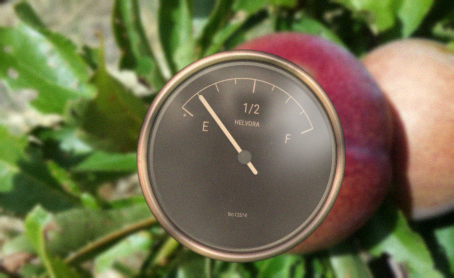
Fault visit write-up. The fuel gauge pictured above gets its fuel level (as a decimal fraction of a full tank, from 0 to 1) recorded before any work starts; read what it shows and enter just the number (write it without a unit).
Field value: 0.125
